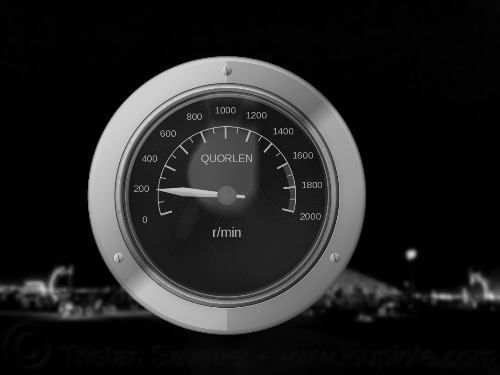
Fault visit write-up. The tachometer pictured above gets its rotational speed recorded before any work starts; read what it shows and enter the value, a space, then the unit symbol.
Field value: 200 rpm
